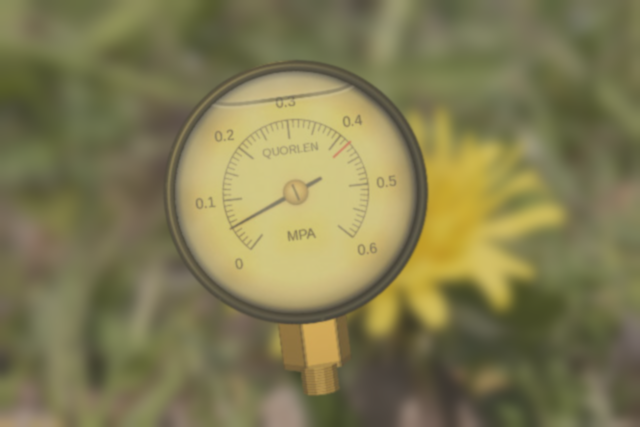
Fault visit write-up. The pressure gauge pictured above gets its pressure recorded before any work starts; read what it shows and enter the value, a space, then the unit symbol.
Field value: 0.05 MPa
